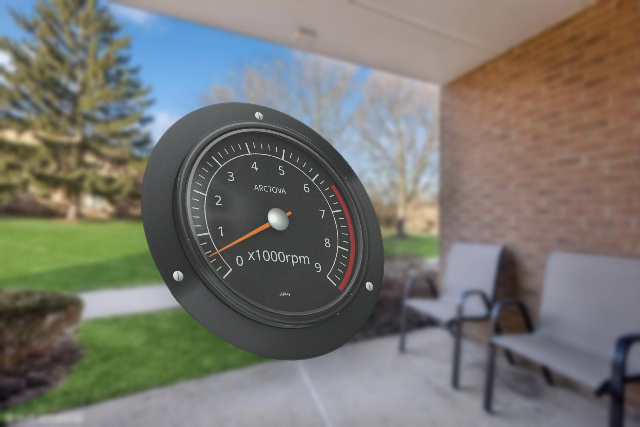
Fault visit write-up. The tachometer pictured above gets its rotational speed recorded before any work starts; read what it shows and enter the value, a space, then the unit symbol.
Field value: 500 rpm
